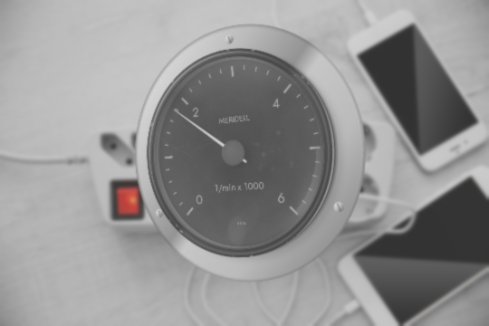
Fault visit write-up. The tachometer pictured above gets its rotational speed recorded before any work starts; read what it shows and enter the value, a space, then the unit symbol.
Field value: 1800 rpm
